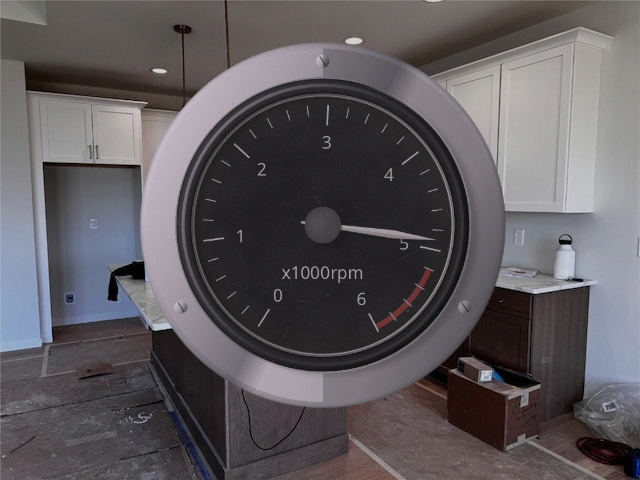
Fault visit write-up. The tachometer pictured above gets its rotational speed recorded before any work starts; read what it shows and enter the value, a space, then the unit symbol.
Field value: 4900 rpm
